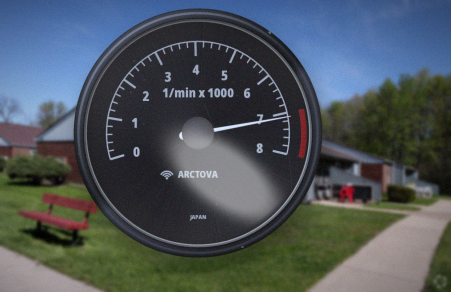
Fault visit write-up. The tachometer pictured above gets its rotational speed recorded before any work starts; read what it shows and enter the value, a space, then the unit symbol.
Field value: 7100 rpm
